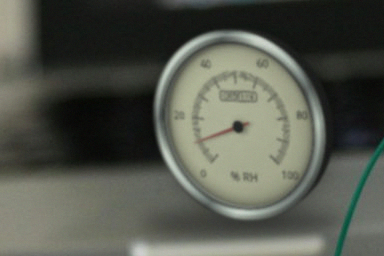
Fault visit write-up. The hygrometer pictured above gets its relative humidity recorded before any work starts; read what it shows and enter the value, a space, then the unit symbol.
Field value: 10 %
